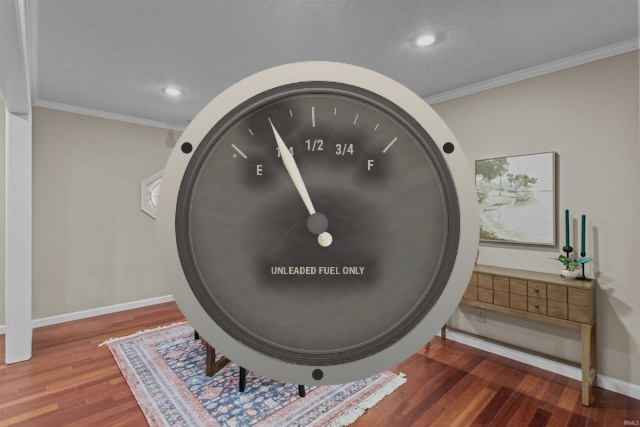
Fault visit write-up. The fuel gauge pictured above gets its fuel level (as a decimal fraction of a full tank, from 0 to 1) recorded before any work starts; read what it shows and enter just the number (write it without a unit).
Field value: 0.25
